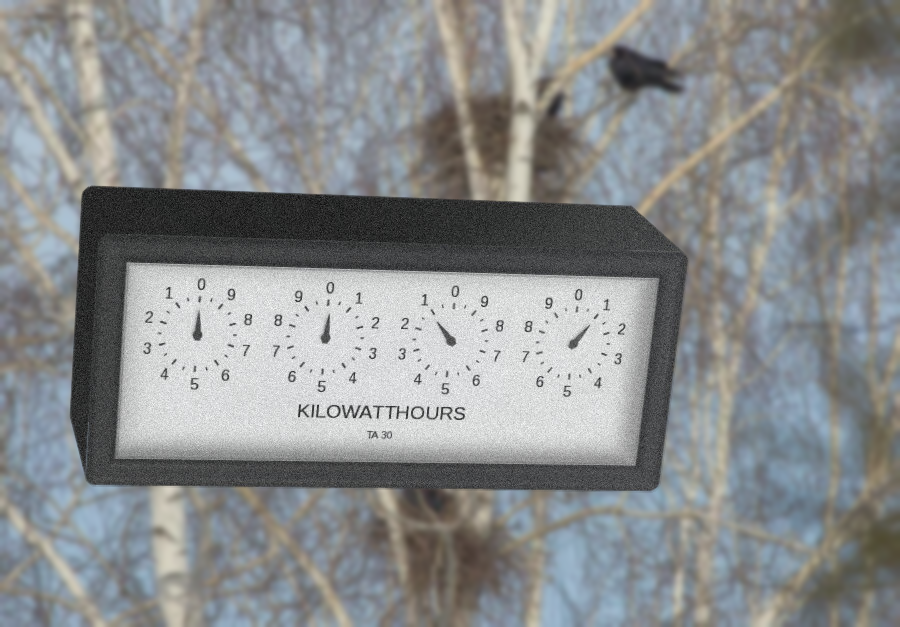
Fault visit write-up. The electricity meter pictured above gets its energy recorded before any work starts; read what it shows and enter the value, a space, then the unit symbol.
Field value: 11 kWh
